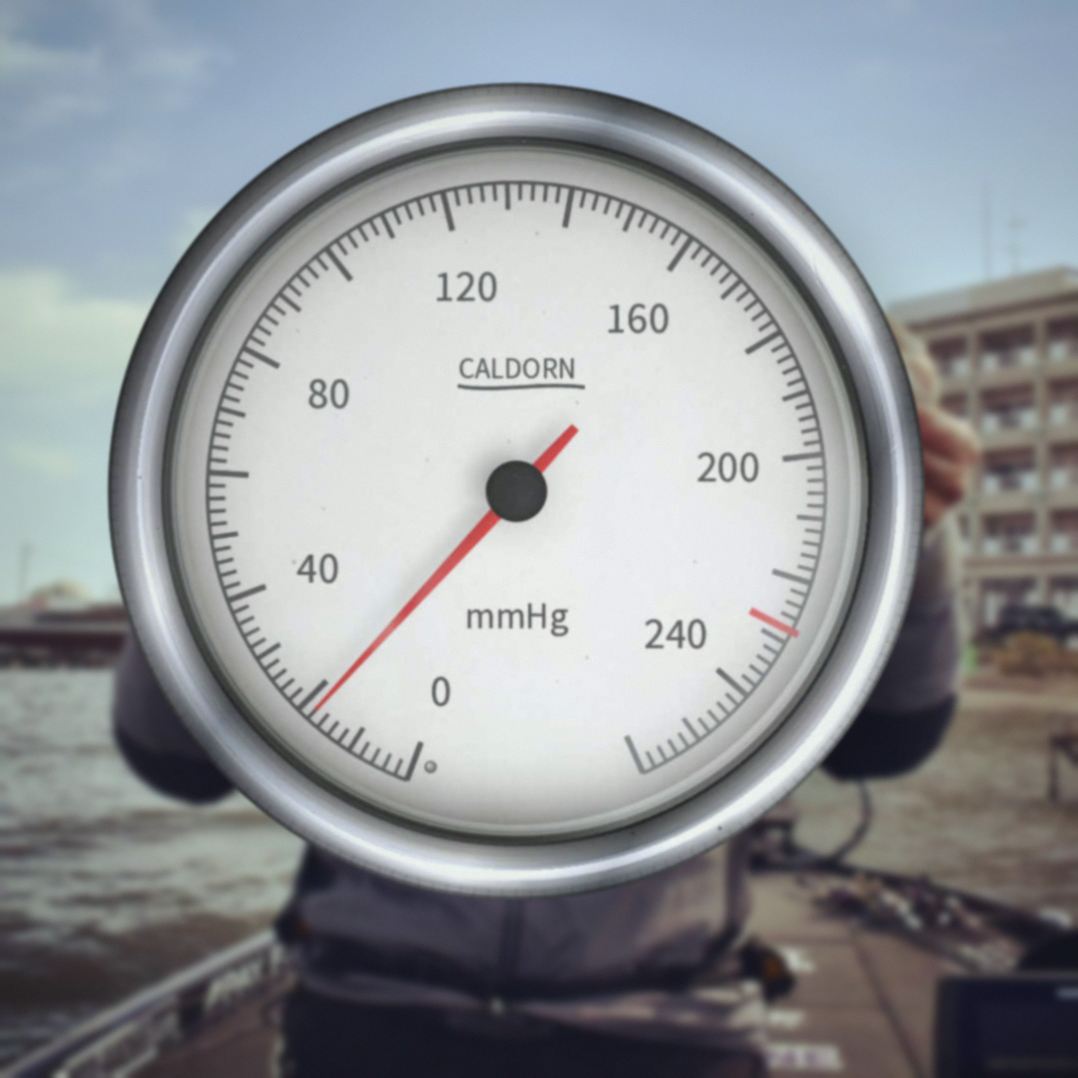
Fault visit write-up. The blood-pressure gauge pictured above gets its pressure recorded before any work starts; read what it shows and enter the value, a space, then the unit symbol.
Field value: 18 mmHg
